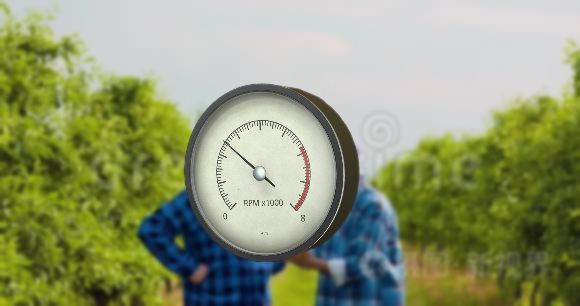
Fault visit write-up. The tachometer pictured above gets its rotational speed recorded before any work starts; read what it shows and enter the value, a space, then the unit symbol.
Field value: 2500 rpm
